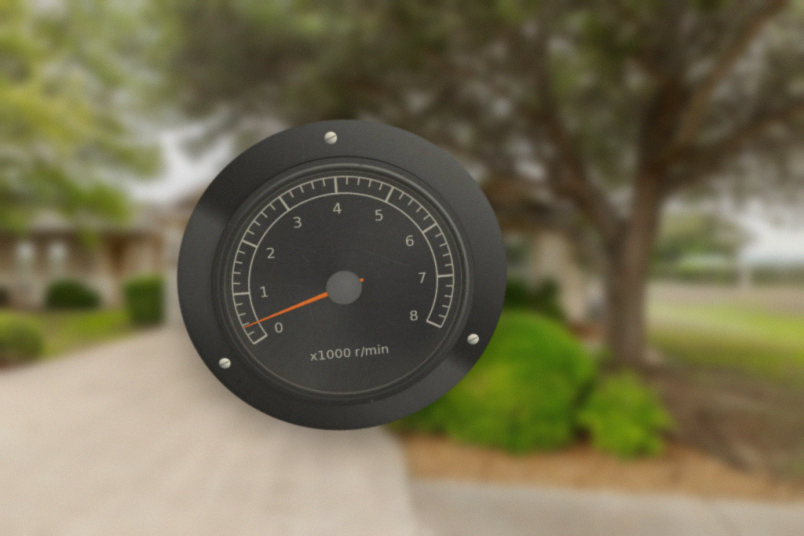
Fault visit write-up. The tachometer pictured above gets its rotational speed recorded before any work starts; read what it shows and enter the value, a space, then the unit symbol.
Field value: 400 rpm
